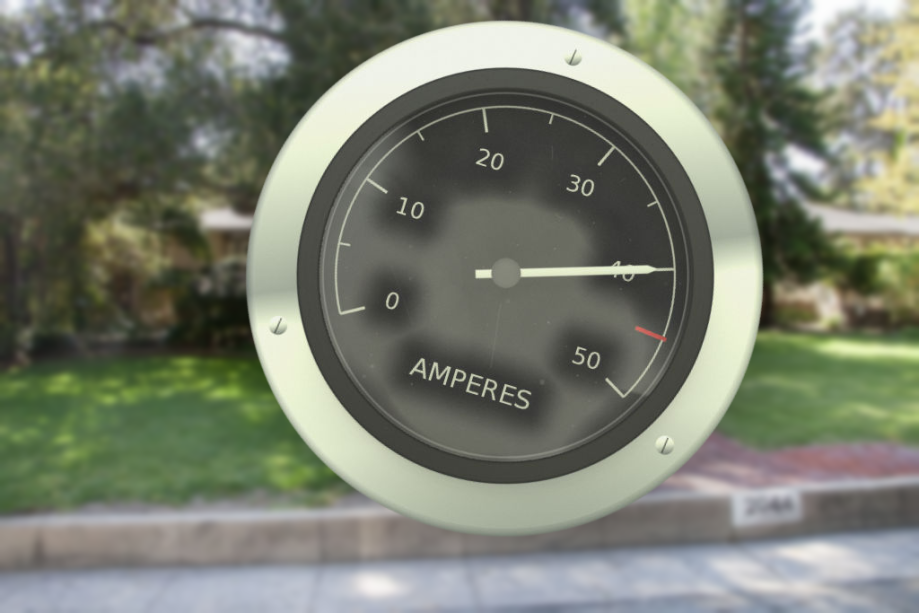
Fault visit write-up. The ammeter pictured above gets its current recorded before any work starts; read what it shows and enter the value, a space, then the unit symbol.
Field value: 40 A
